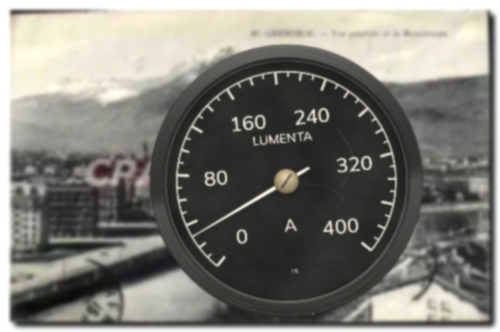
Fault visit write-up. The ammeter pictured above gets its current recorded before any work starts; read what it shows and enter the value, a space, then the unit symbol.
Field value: 30 A
